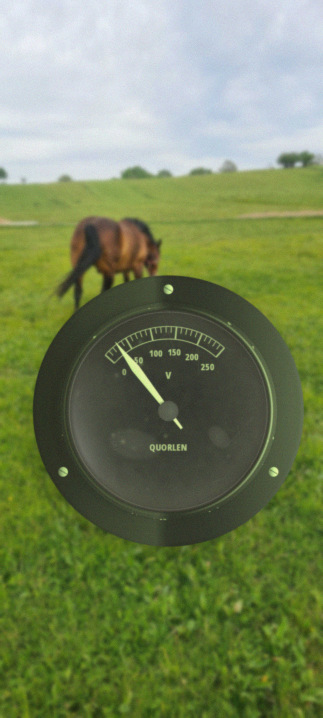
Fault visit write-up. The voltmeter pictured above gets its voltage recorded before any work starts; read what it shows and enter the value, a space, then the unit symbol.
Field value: 30 V
